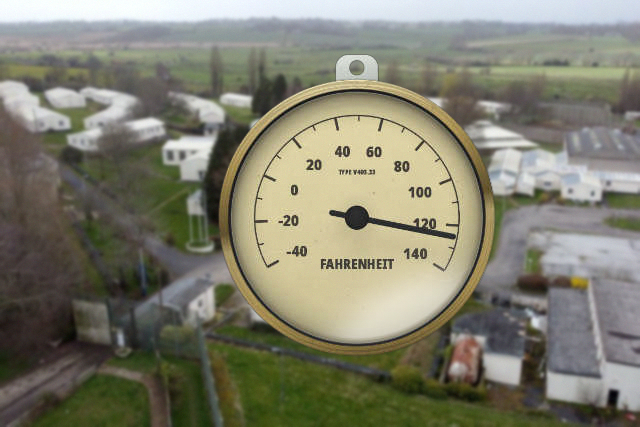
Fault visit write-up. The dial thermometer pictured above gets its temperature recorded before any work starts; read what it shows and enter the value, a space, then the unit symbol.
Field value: 125 °F
